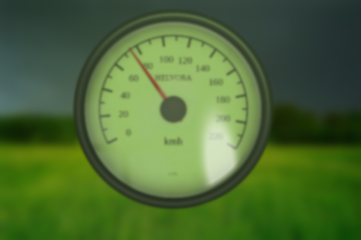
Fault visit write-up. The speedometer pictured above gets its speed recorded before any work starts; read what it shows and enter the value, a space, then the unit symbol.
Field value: 75 km/h
